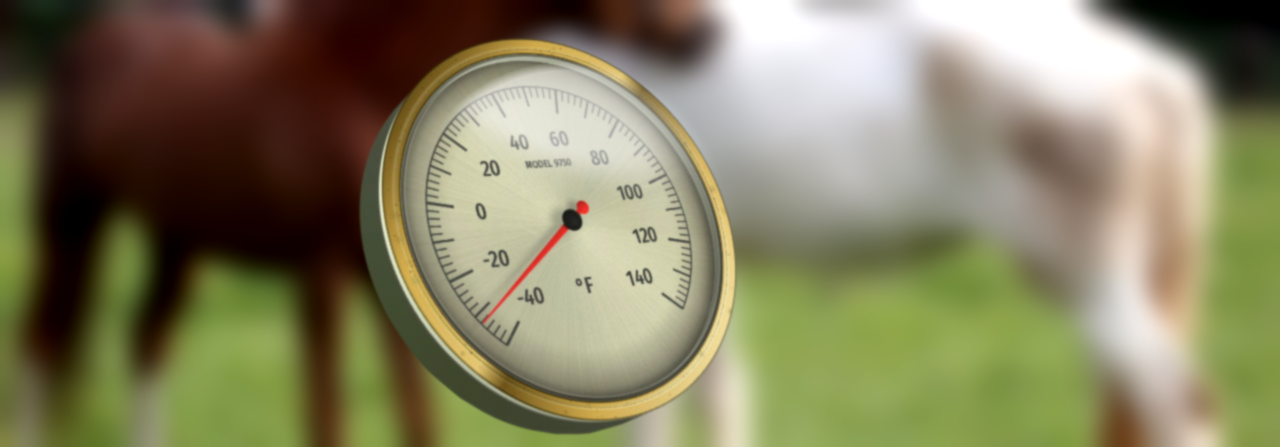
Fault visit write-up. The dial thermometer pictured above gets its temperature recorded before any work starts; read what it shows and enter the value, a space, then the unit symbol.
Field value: -32 °F
